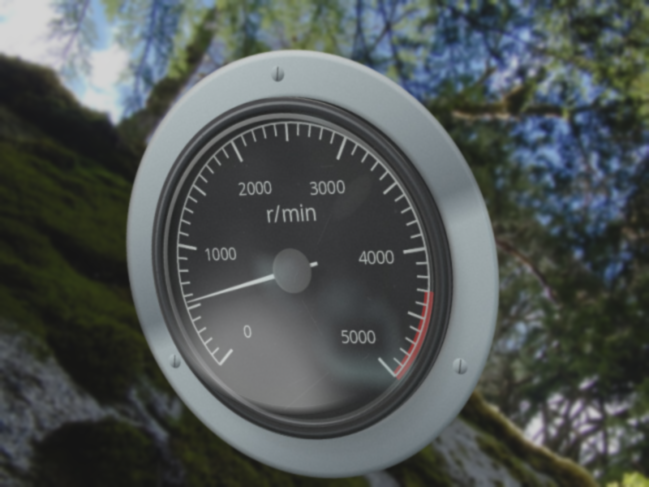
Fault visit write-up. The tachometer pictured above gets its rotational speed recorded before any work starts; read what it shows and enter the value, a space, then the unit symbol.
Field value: 550 rpm
